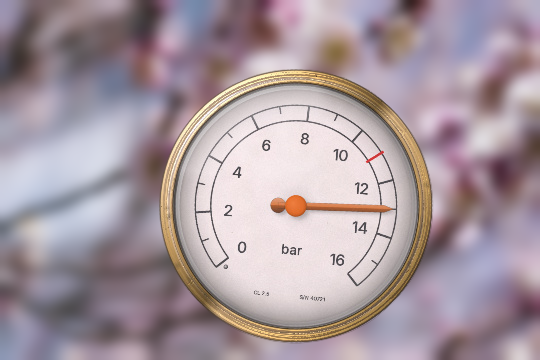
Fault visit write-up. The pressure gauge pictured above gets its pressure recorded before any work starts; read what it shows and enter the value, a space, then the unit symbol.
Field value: 13 bar
